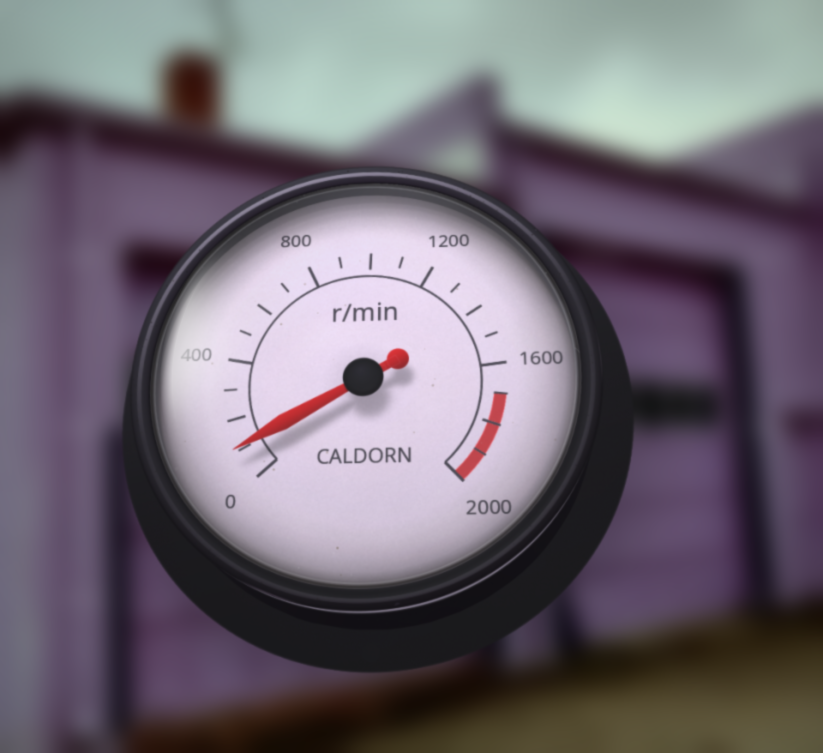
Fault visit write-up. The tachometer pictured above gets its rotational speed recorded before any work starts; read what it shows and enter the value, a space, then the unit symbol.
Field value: 100 rpm
